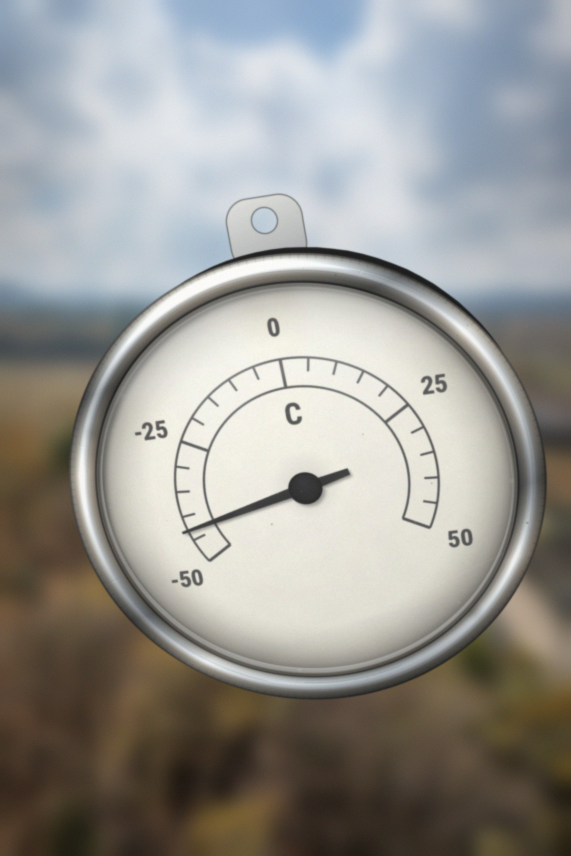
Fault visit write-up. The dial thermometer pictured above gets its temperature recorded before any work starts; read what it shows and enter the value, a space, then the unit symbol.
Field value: -42.5 °C
